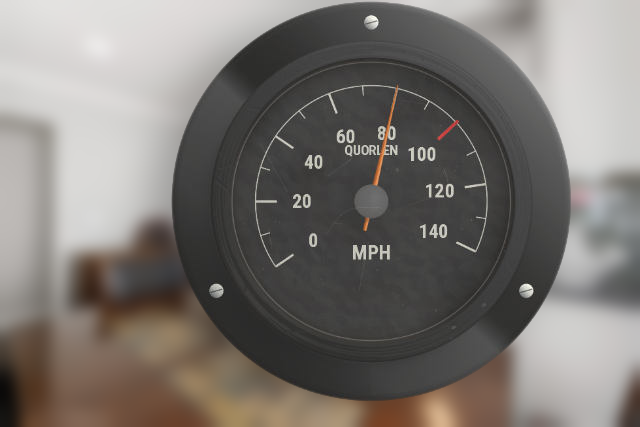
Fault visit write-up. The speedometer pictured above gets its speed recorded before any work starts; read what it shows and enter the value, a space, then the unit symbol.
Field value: 80 mph
